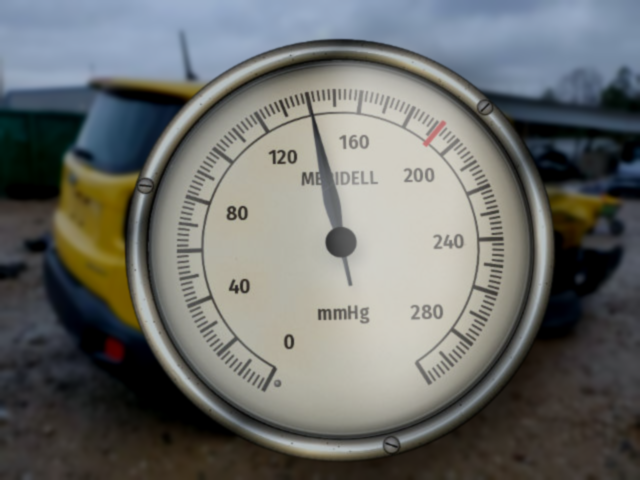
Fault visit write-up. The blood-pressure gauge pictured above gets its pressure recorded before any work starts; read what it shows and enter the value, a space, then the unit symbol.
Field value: 140 mmHg
